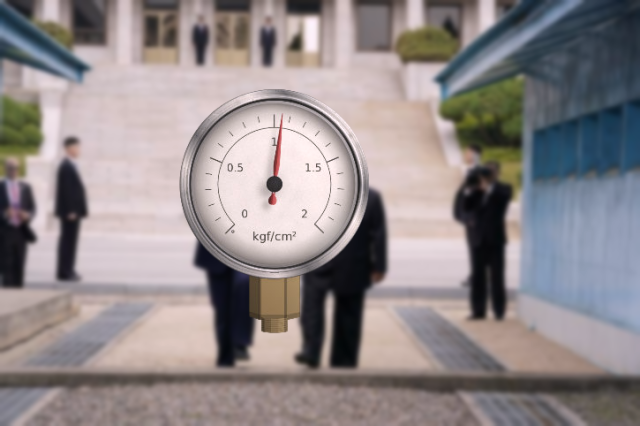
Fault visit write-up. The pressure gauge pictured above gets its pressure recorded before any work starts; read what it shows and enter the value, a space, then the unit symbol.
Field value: 1.05 kg/cm²
